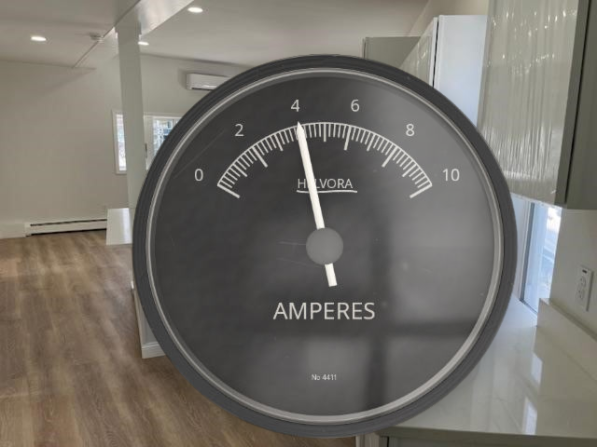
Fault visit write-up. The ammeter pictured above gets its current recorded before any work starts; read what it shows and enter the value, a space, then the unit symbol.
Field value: 4 A
